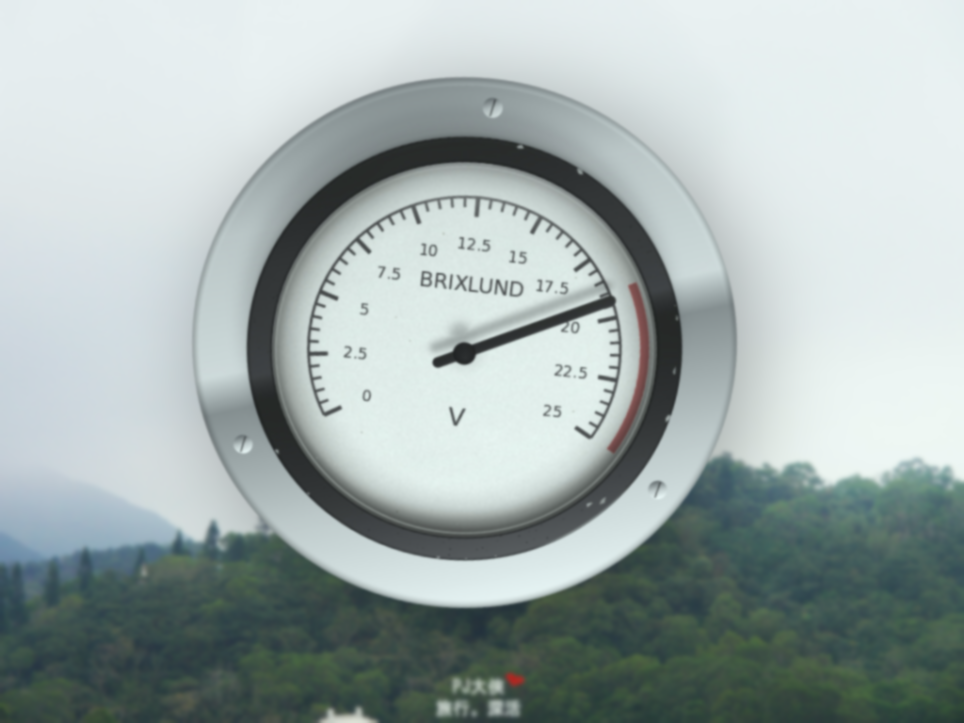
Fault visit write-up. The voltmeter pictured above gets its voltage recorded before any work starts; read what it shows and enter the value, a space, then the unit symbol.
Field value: 19.25 V
